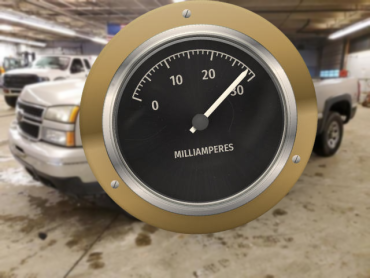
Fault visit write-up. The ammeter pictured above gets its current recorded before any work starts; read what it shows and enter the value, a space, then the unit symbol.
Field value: 28 mA
